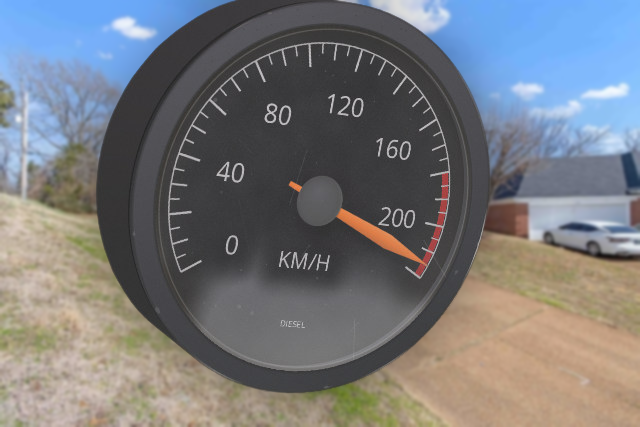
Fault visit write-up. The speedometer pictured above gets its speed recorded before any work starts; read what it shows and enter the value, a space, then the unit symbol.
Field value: 215 km/h
